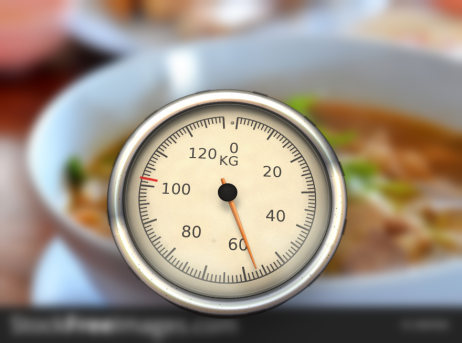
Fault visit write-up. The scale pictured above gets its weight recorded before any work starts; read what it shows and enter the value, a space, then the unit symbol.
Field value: 57 kg
